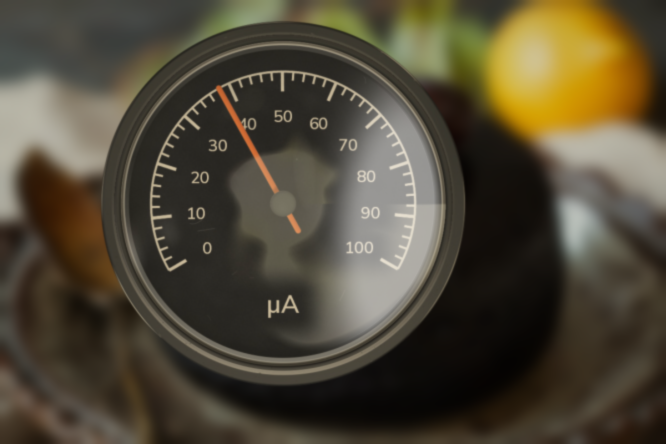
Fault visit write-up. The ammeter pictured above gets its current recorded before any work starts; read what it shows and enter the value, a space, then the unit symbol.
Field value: 38 µA
